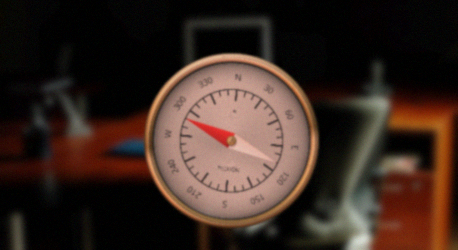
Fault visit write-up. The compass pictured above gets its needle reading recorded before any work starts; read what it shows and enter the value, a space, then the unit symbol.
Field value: 290 °
